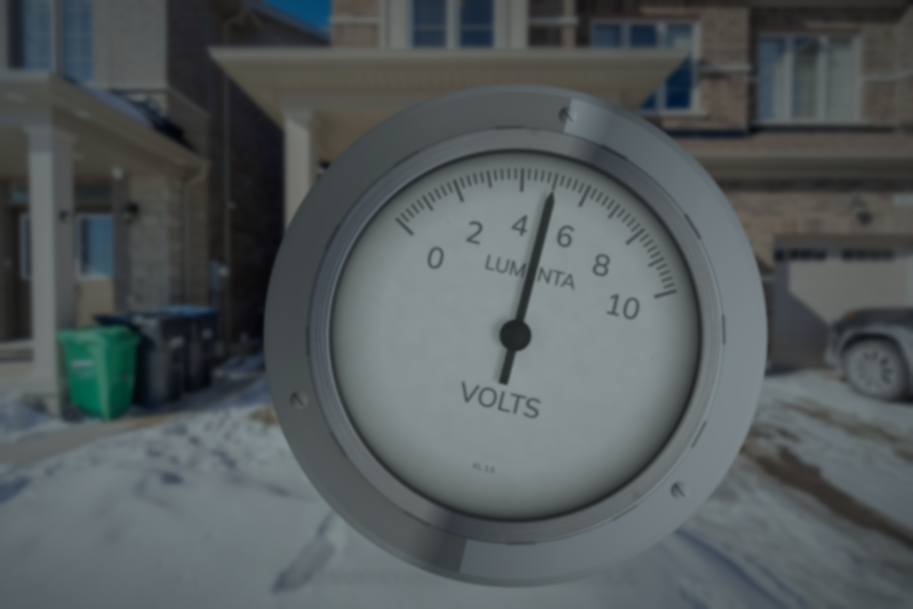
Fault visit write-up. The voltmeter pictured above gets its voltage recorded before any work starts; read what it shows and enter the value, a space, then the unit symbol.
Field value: 5 V
